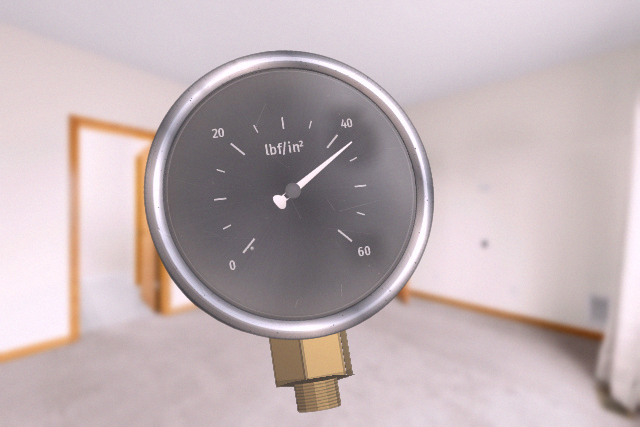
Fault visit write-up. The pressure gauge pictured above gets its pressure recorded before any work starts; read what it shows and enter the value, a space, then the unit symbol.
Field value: 42.5 psi
